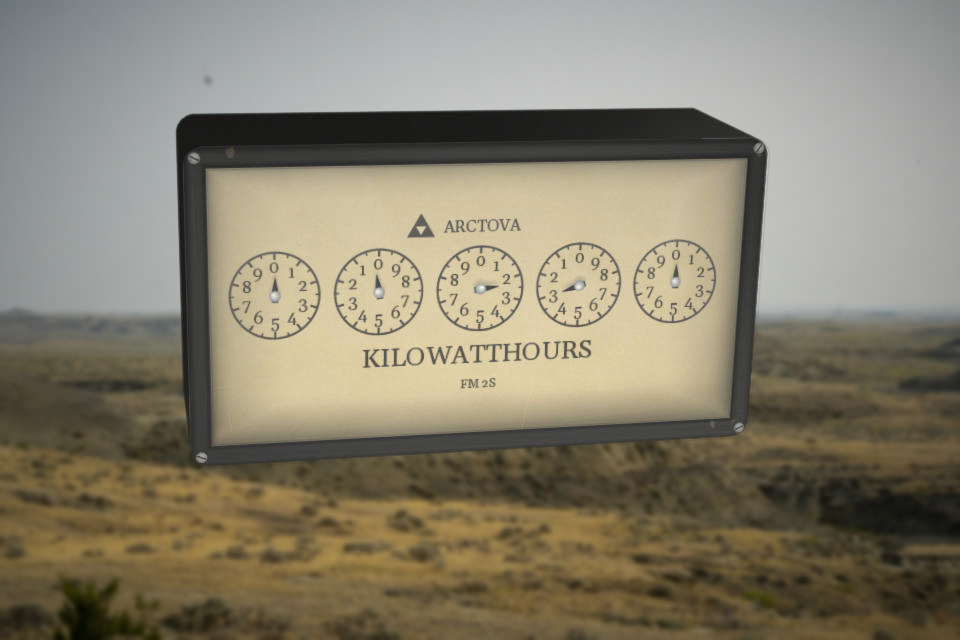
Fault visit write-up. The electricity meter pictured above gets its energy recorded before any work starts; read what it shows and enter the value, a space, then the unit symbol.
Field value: 230 kWh
